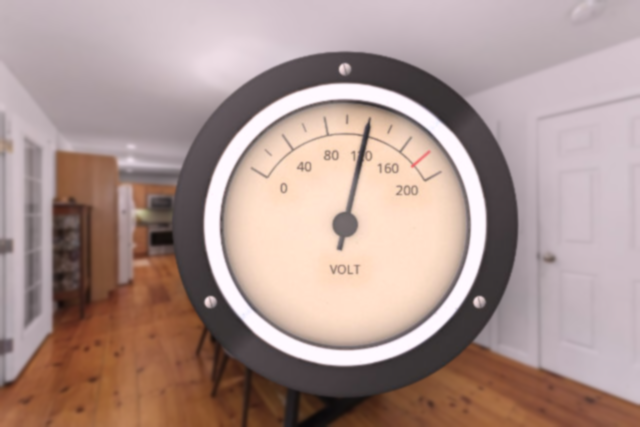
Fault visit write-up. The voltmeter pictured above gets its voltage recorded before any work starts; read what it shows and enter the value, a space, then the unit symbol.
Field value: 120 V
